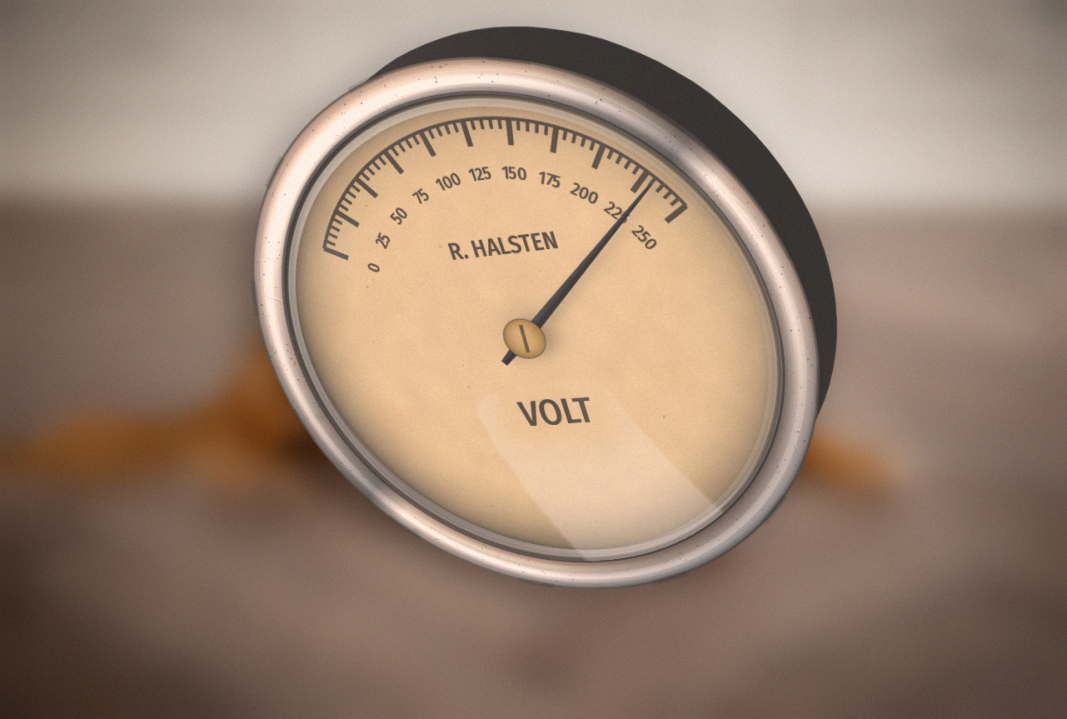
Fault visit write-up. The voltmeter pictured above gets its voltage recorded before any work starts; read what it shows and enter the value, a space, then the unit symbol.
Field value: 230 V
